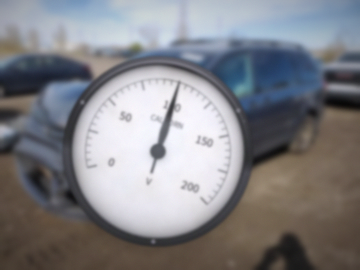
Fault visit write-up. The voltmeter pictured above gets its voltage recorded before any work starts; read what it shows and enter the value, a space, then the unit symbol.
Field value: 100 V
